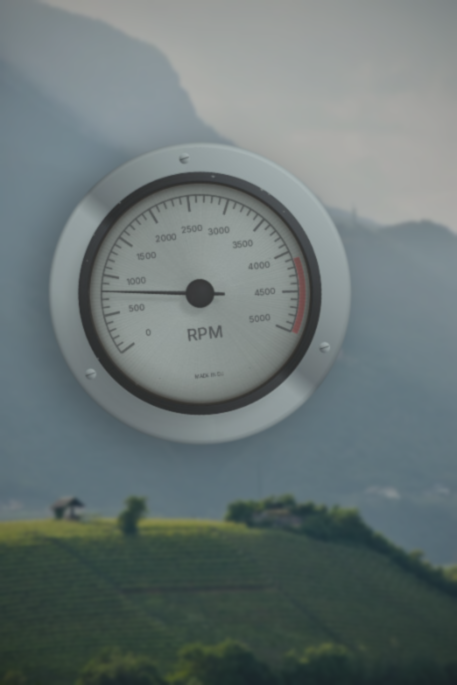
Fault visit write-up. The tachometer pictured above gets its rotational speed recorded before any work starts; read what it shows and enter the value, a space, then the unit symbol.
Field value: 800 rpm
